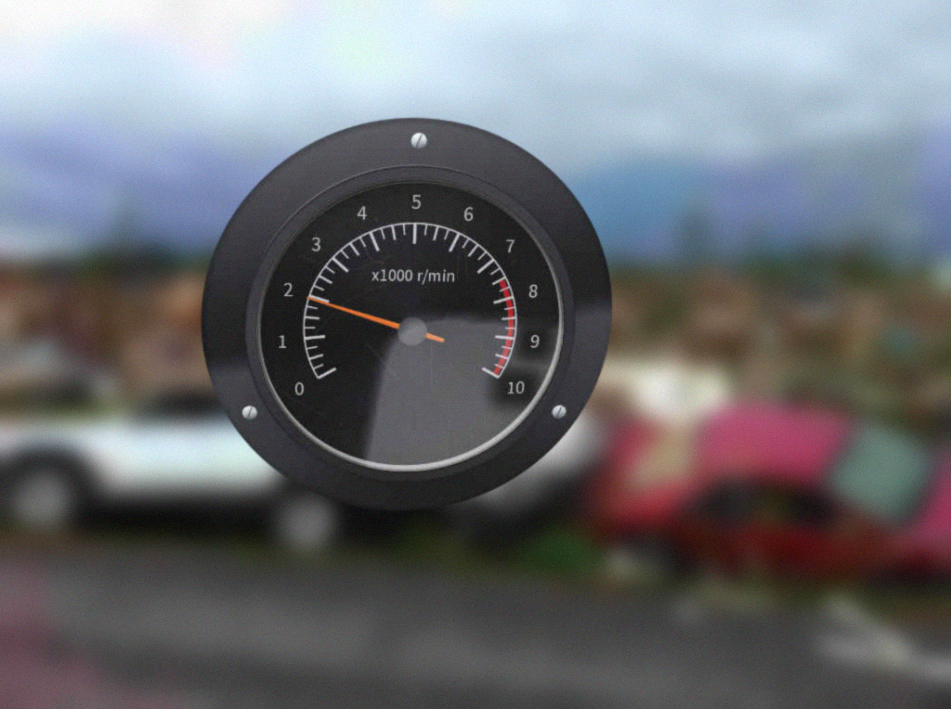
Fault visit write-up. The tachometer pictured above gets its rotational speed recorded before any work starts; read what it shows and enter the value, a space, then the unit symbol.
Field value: 2000 rpm
